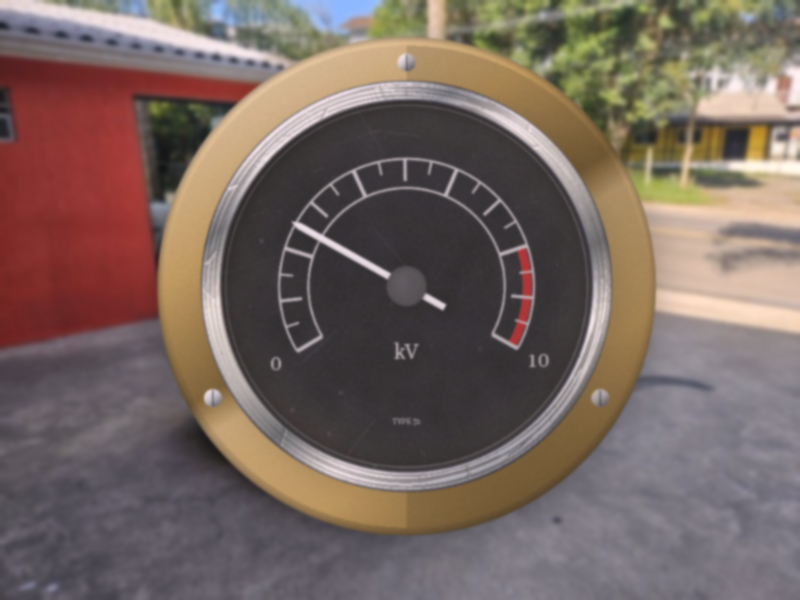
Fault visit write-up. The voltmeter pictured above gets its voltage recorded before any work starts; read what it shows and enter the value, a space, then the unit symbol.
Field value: 2.5 kV
